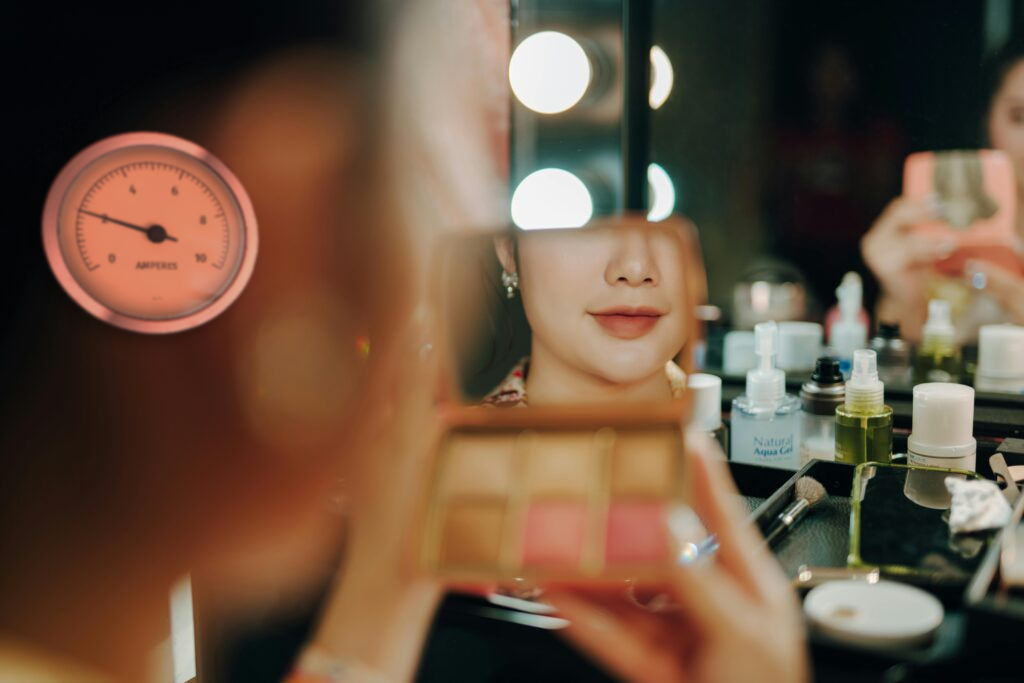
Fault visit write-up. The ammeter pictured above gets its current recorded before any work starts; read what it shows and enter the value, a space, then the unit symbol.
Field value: 2 A
